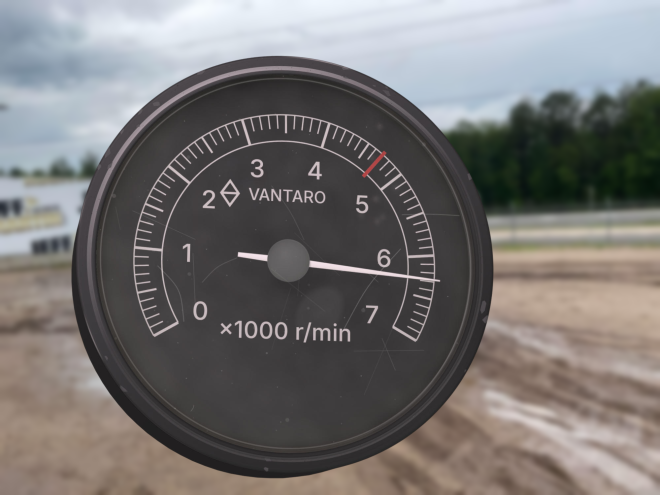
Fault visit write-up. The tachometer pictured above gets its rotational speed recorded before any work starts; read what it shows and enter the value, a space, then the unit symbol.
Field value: 6300 rpm
